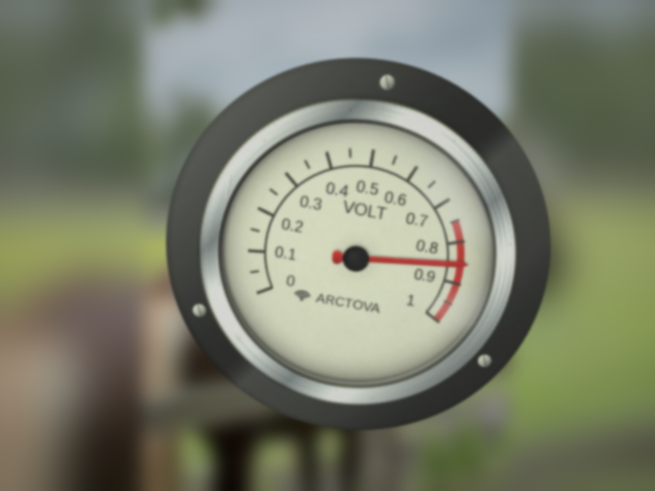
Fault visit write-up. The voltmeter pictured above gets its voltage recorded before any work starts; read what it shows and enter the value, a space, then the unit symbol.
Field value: 0.85 V
